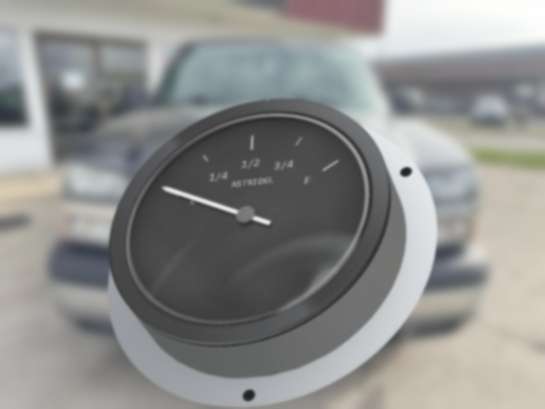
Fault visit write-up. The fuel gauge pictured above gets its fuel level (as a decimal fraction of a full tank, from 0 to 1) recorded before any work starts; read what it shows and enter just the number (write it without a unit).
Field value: 0
